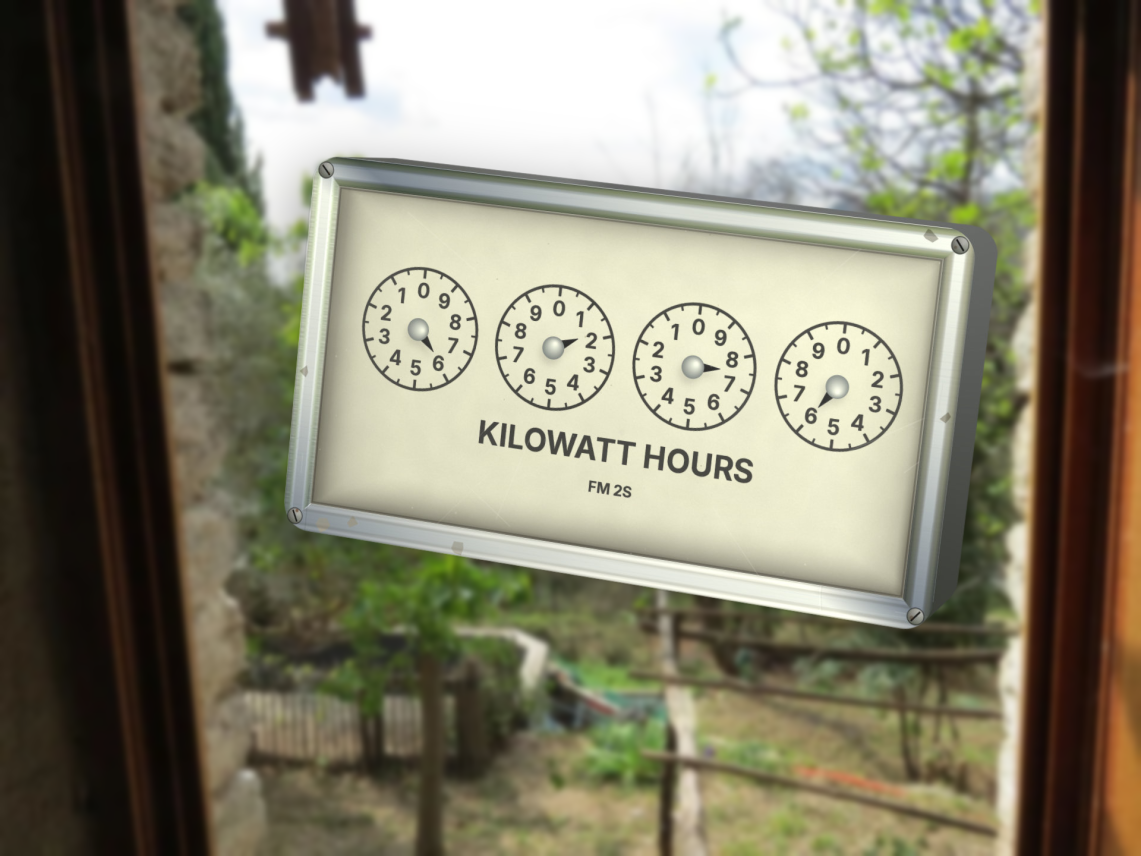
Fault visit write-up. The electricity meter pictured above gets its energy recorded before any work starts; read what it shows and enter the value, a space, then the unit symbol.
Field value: 6176 kWh
